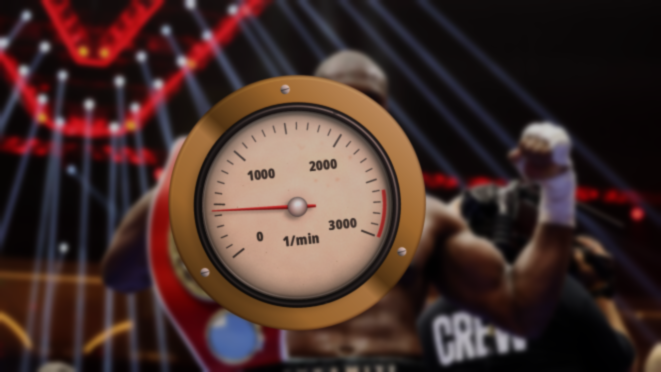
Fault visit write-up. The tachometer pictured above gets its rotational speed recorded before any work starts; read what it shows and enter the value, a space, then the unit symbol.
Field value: 450 rpm
